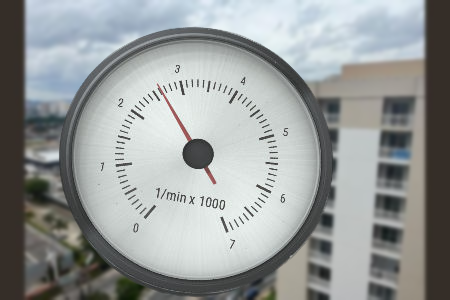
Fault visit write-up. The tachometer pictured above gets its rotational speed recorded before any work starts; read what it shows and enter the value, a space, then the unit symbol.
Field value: 2600 rpm
